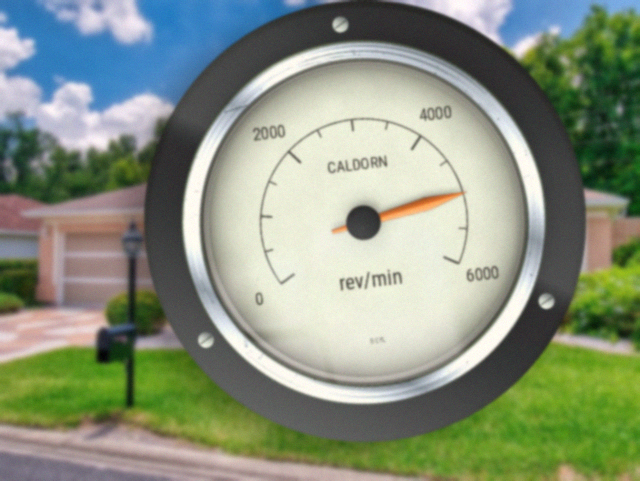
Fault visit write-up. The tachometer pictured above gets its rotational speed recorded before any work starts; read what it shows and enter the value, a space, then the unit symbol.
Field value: 5000 rpm
